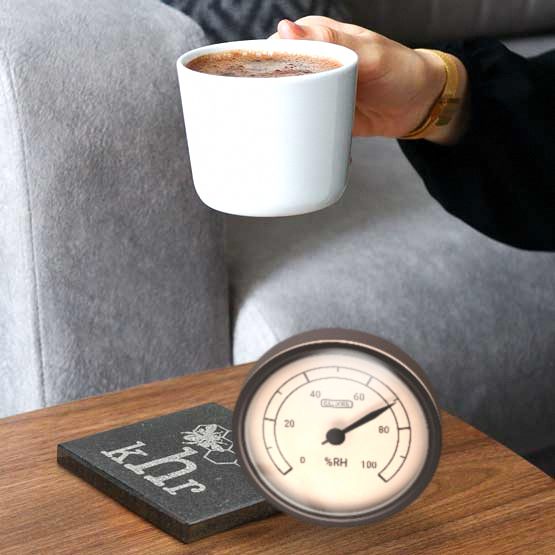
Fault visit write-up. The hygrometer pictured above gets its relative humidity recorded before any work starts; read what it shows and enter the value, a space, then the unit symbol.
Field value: 70 %
